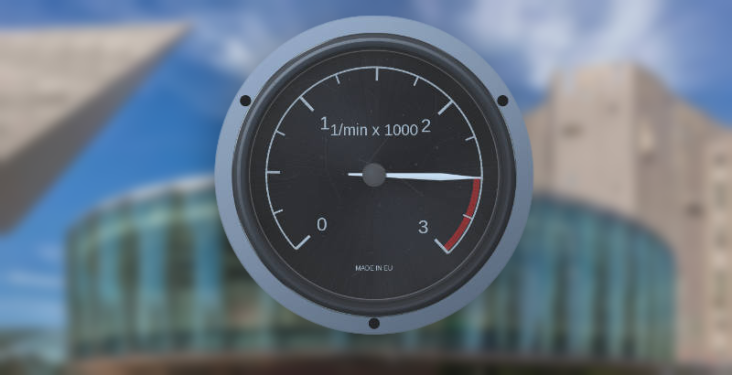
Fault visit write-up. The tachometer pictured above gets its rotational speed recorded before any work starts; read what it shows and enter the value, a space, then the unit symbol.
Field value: 2500 rpm
